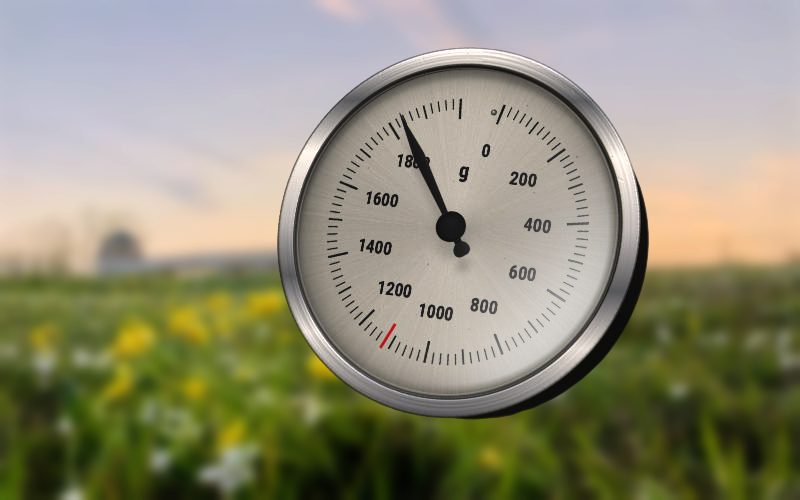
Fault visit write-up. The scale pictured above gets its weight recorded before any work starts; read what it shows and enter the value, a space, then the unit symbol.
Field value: 1840 g
